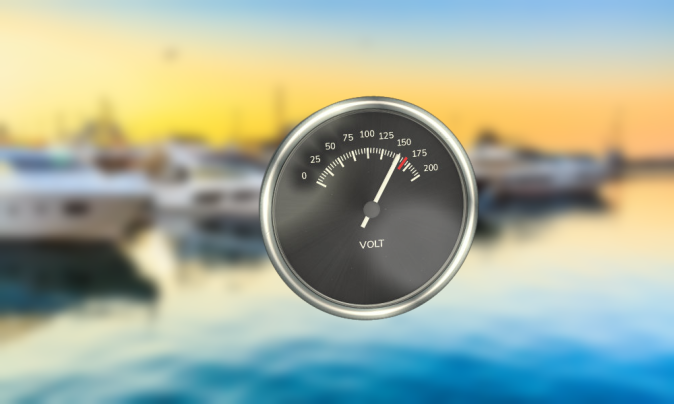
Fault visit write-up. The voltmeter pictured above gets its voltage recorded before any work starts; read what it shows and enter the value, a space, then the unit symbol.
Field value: 150 V
